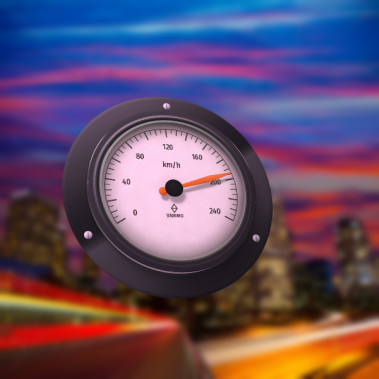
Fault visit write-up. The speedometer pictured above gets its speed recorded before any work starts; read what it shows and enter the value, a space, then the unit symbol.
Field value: 195 km/h
